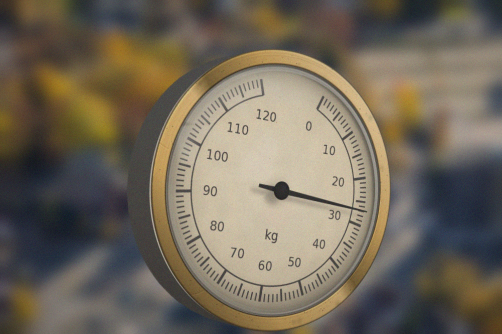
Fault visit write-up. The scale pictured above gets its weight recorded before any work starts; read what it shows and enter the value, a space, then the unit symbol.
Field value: 27 kg
